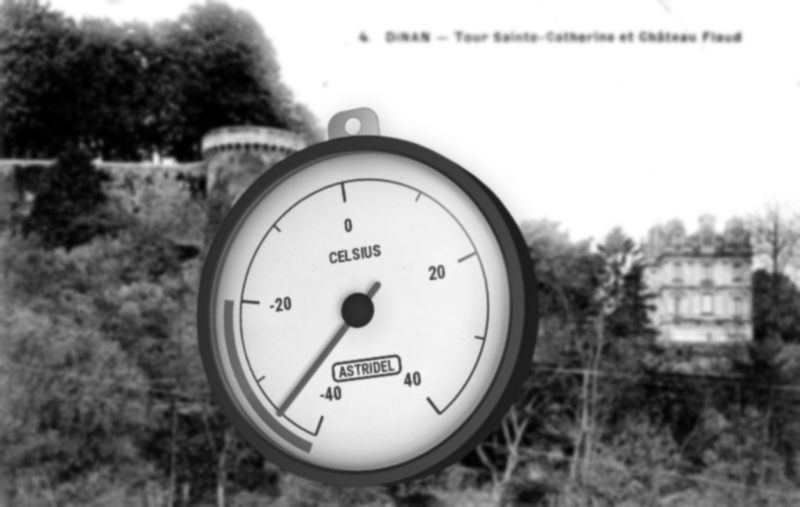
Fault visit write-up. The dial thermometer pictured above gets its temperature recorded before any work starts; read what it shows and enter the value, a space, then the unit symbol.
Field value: -35 °C
